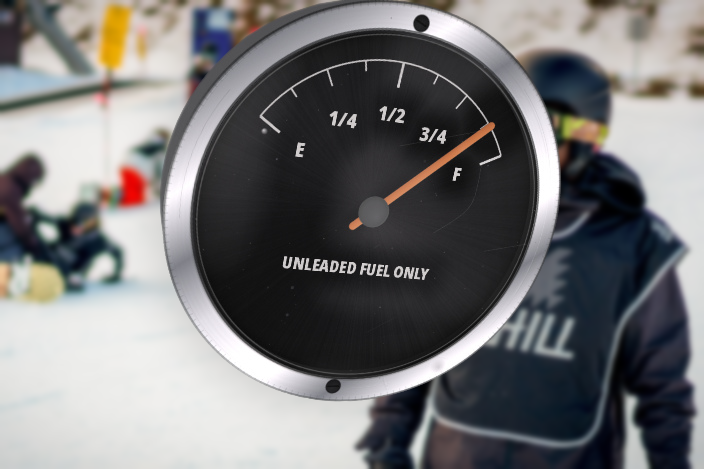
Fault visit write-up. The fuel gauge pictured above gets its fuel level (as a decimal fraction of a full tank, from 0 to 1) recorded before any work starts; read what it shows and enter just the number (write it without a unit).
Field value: 0.875
